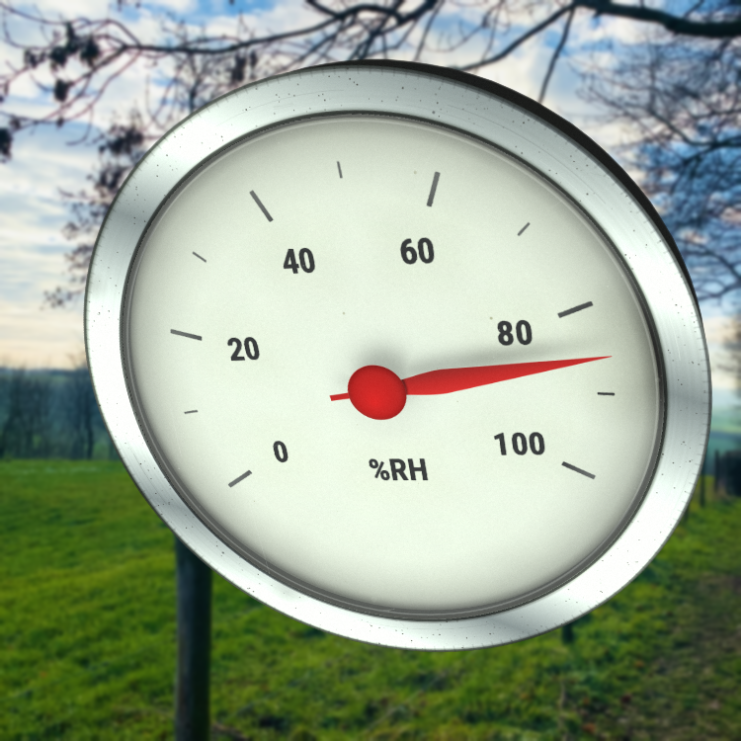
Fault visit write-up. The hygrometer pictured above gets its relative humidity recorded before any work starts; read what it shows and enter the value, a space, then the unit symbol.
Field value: 85 %
